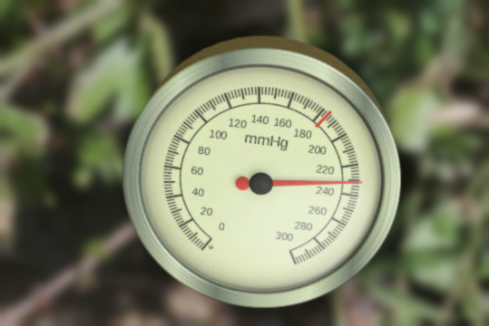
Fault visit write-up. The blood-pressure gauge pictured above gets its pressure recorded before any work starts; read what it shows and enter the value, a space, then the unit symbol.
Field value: 230 mmHg
